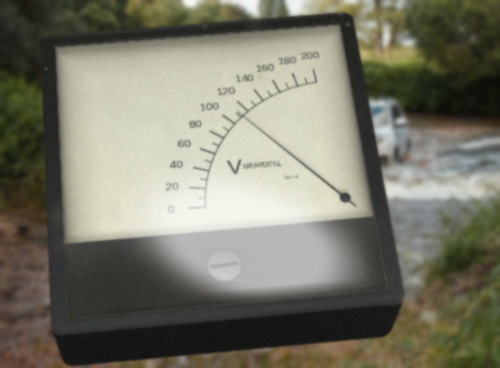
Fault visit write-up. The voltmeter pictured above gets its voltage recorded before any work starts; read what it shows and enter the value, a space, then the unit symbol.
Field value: 110 V
